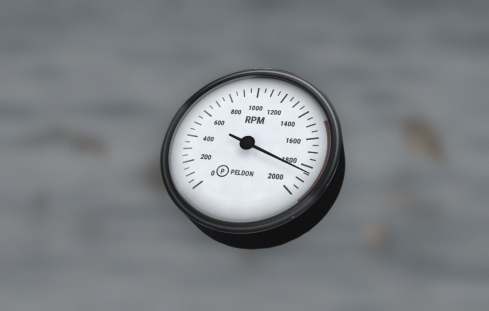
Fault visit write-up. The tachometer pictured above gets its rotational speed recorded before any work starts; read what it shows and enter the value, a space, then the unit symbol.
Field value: 1850 rpm
